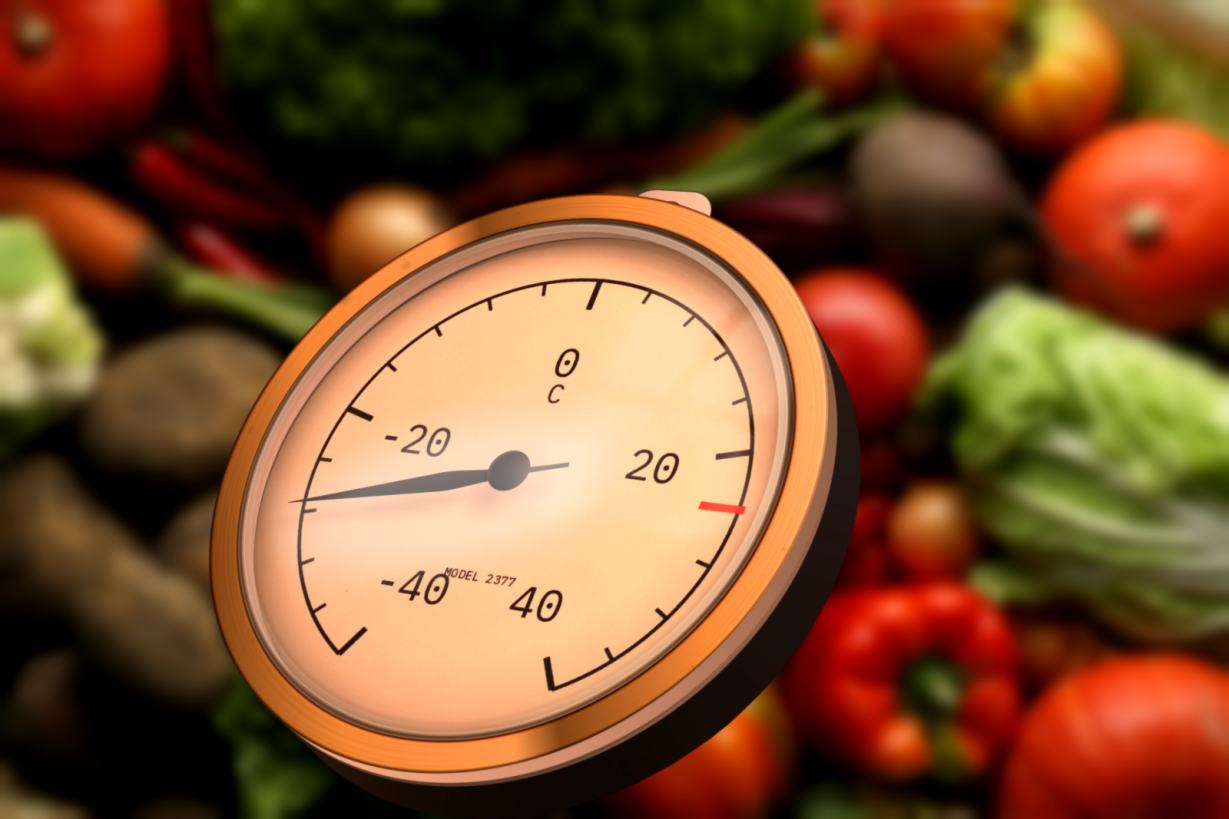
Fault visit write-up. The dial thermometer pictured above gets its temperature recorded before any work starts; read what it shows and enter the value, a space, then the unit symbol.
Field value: -28 °C
